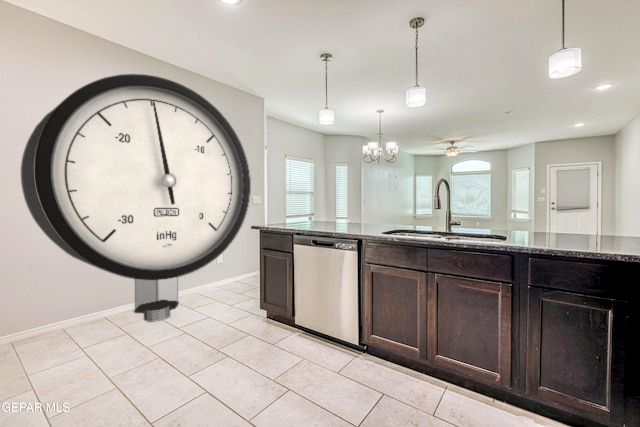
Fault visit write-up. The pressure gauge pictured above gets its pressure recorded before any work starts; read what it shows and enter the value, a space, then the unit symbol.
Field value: -16 inHg
